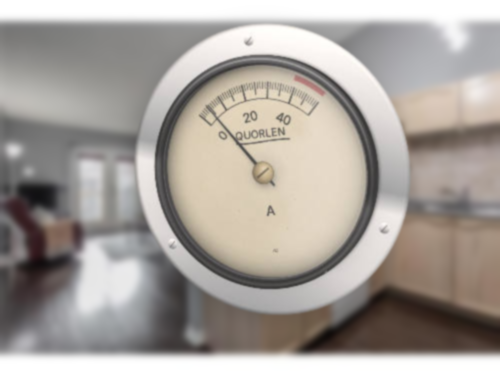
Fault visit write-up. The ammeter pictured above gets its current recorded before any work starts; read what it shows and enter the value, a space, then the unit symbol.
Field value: 5 A
